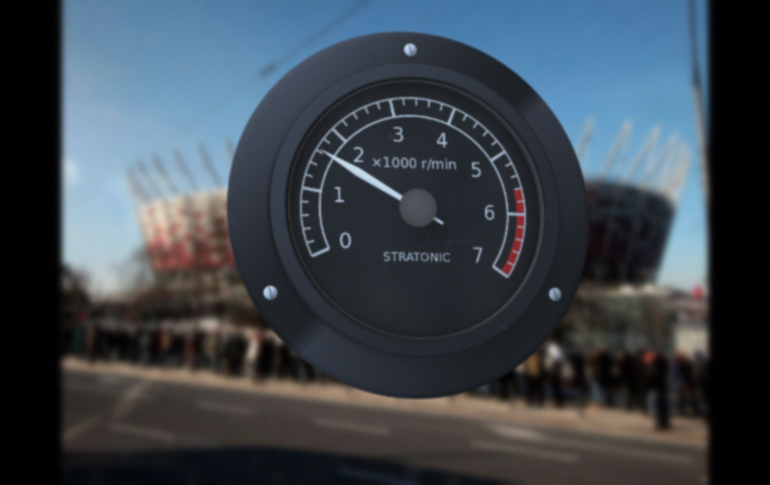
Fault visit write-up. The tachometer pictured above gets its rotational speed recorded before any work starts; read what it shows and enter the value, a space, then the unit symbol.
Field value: 1600 rpm
